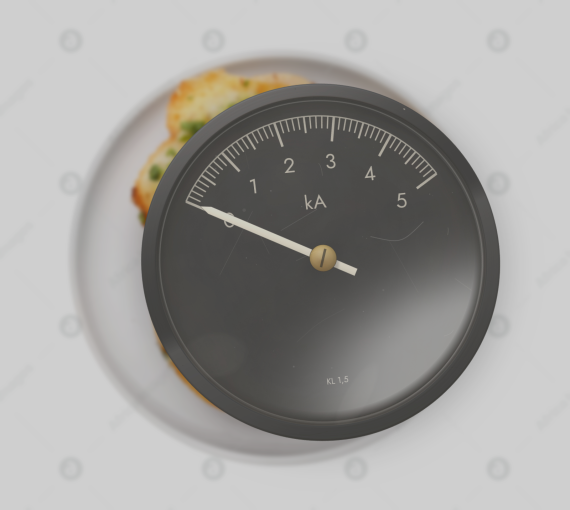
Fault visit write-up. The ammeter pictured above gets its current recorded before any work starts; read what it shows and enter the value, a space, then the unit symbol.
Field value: 0 kA
